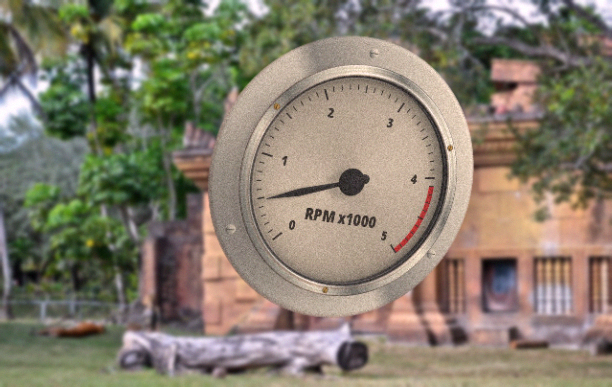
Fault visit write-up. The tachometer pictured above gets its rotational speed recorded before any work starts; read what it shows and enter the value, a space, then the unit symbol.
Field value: 500 rpm
